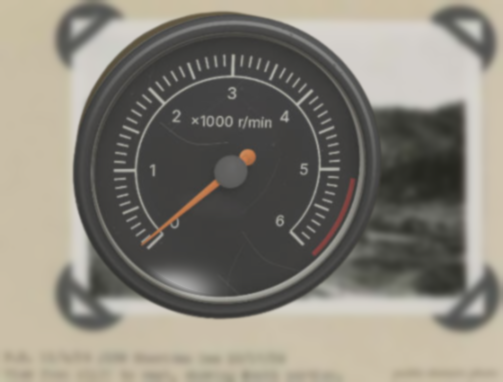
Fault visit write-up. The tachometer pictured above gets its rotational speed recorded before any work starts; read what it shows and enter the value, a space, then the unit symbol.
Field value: 100 rpm
